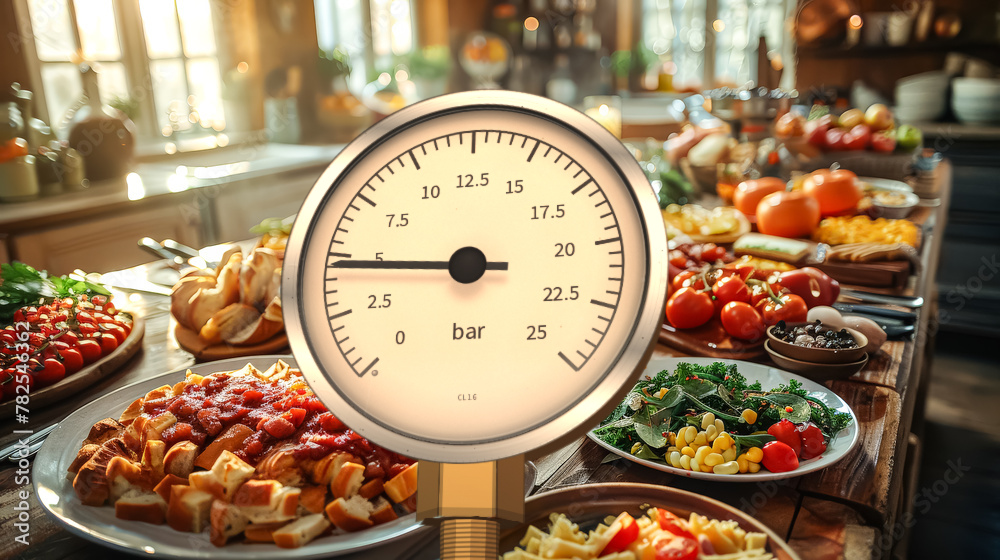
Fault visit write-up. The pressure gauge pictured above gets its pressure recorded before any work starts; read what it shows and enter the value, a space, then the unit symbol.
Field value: 4.5 bar
